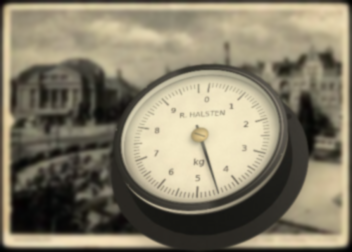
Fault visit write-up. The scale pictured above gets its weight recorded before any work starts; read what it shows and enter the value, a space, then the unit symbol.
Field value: 4.5 kg
